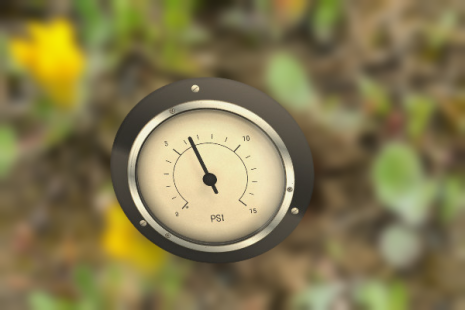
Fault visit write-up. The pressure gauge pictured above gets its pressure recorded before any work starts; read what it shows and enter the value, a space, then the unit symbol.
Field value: 6.5 psi
